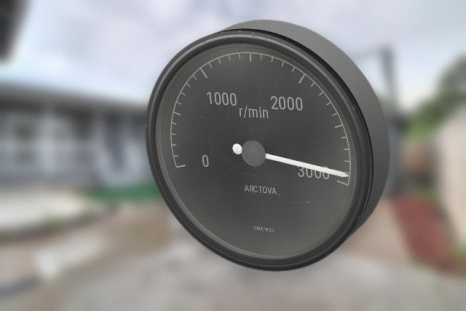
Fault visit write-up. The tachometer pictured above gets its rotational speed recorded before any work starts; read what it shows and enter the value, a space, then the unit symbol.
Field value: 2900 rpm
